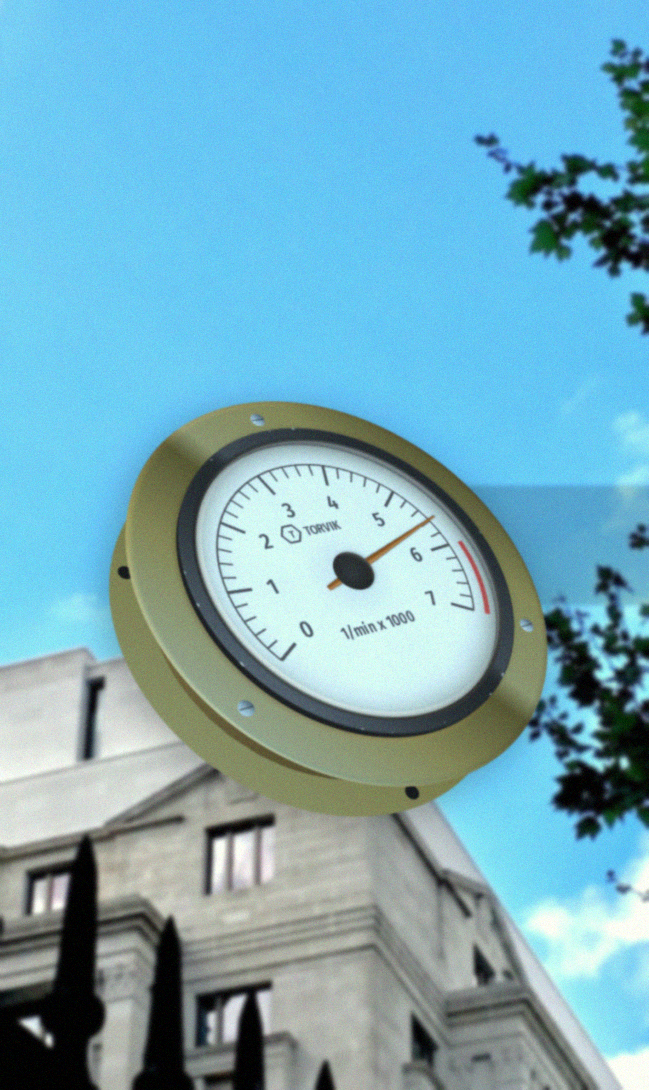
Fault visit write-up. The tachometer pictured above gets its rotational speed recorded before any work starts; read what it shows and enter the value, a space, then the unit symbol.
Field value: 5600 rpm
